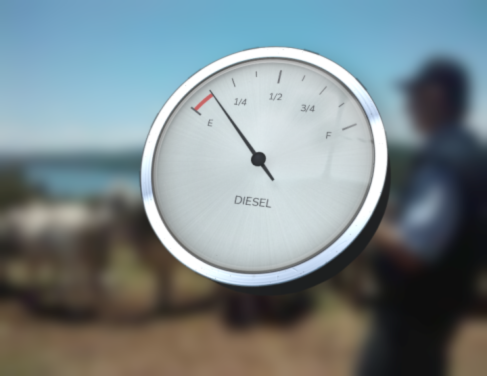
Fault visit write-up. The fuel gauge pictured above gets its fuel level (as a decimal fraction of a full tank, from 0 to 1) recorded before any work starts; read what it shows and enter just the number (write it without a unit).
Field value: 0.125
